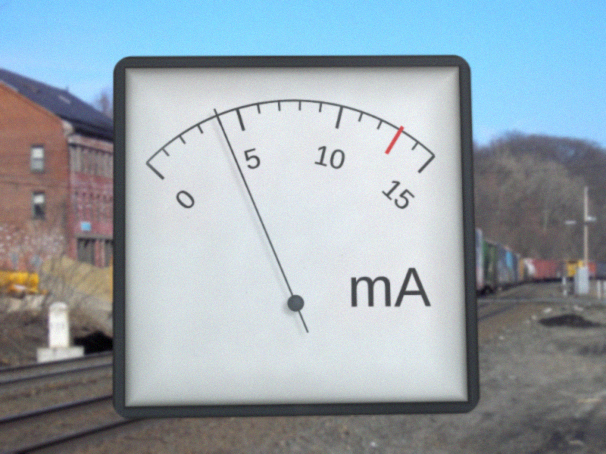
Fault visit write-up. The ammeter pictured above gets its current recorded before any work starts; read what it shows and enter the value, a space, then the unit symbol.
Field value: 4 mA
